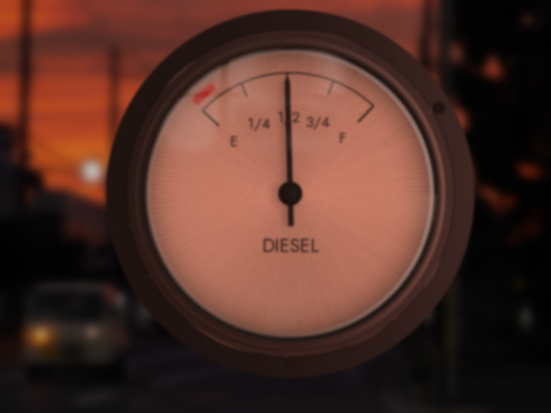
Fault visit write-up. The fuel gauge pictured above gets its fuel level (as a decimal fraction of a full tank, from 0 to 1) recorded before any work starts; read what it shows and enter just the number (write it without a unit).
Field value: 0.5
